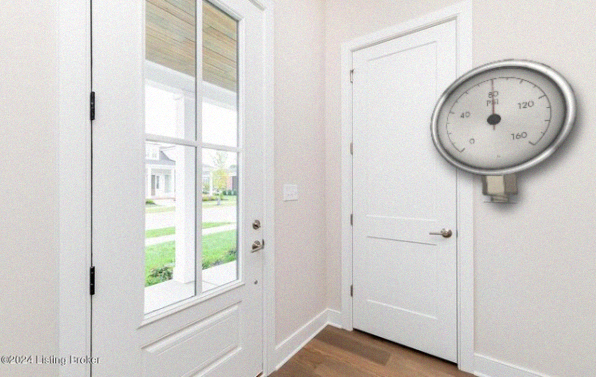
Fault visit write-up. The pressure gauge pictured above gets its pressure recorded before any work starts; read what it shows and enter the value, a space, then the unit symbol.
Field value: 80 psi
